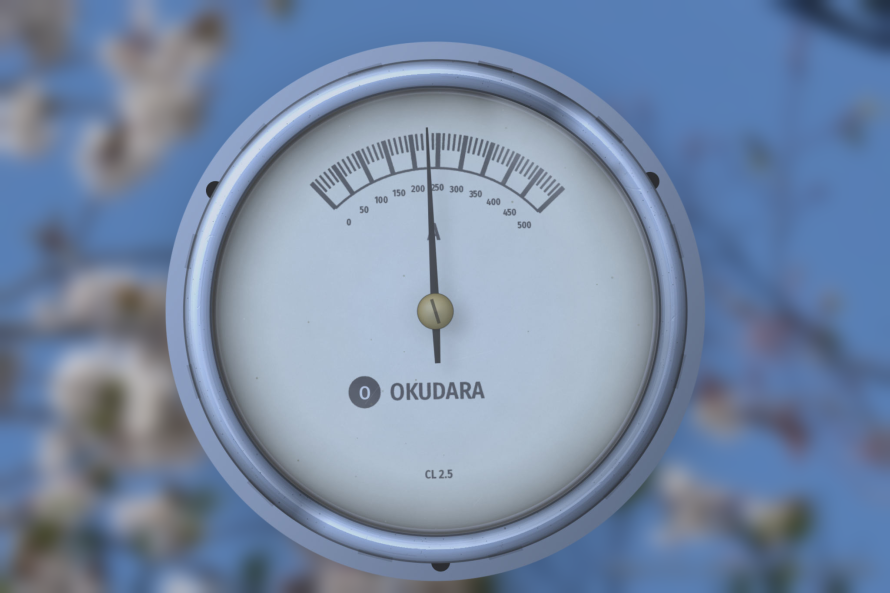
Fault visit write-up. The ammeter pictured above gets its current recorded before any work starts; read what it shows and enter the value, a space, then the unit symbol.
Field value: 230 A
